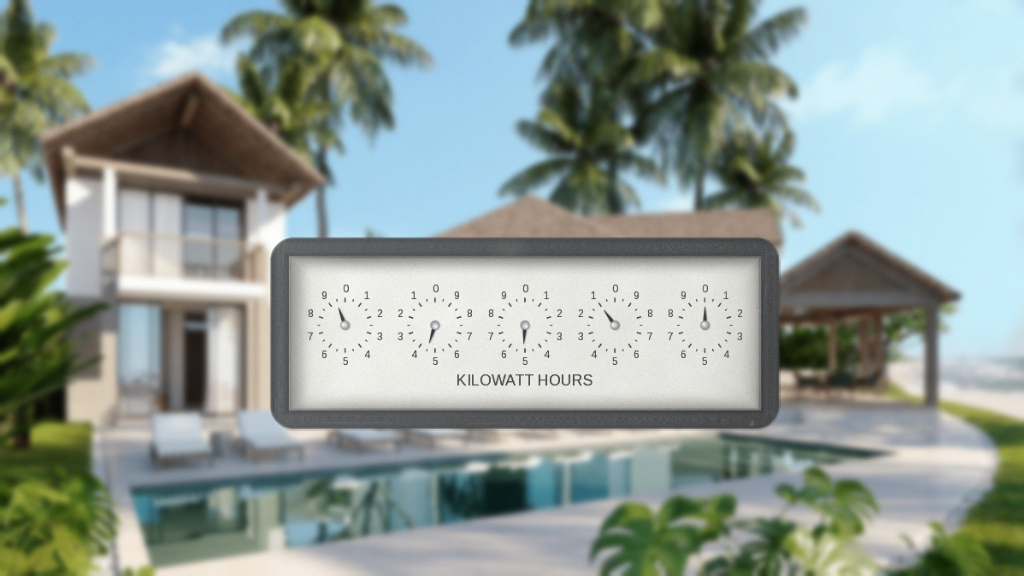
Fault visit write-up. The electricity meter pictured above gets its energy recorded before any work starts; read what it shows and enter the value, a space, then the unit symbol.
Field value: 94510 kWh
